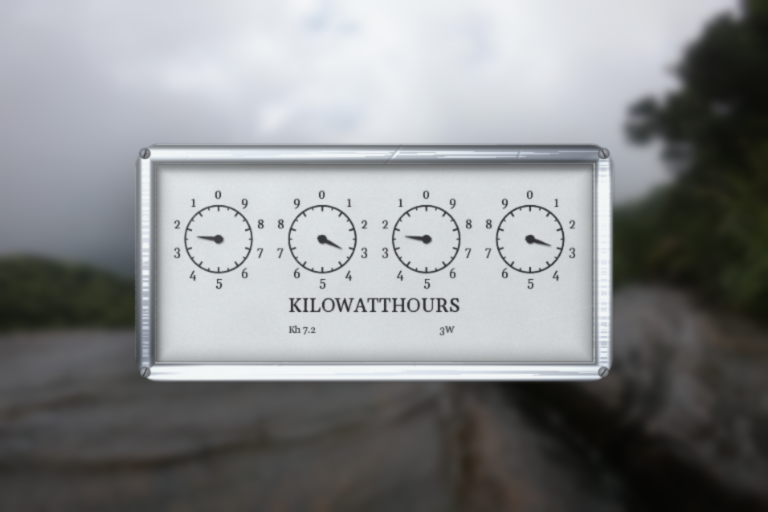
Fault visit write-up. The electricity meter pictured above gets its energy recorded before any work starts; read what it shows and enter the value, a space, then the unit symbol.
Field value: 2323 kWh
